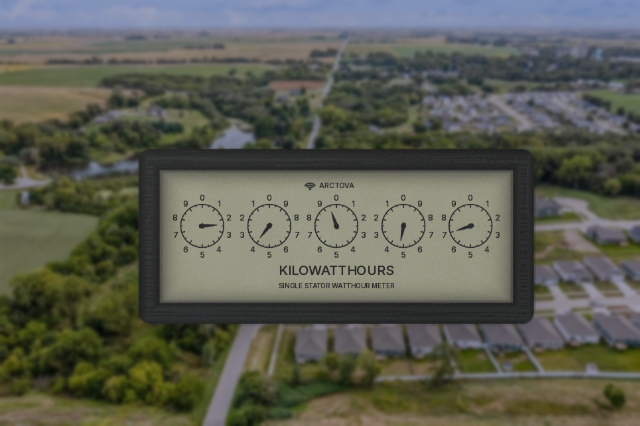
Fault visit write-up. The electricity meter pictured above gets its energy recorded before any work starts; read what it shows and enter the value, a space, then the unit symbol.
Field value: 23947 kWh
